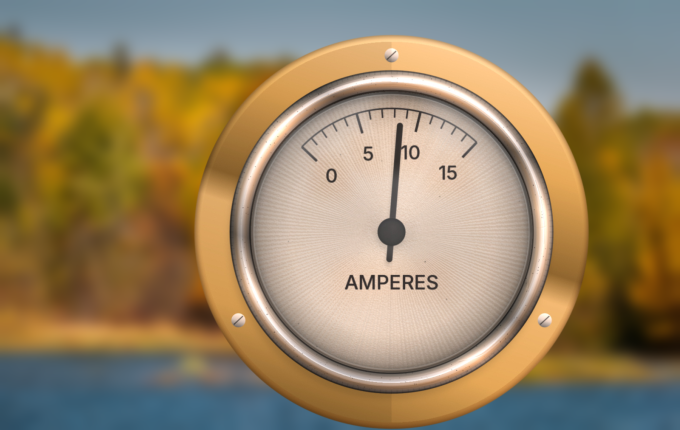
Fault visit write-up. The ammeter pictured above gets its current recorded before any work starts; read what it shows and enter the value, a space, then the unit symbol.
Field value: 8.5 A
